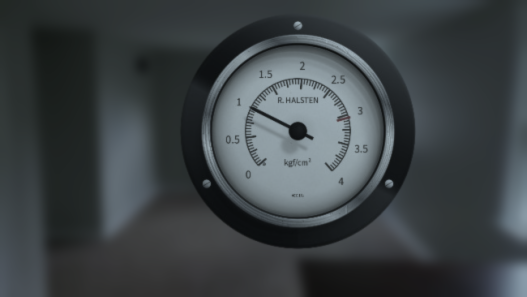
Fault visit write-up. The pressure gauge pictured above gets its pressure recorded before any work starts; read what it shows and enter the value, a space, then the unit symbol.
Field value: 1 kg/cm²
